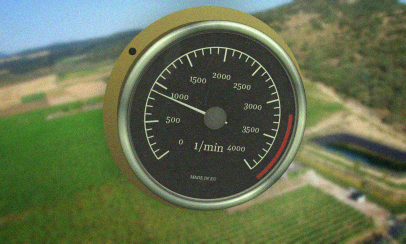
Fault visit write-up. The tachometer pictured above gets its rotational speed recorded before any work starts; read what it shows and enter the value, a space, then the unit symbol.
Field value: 900 rpm
